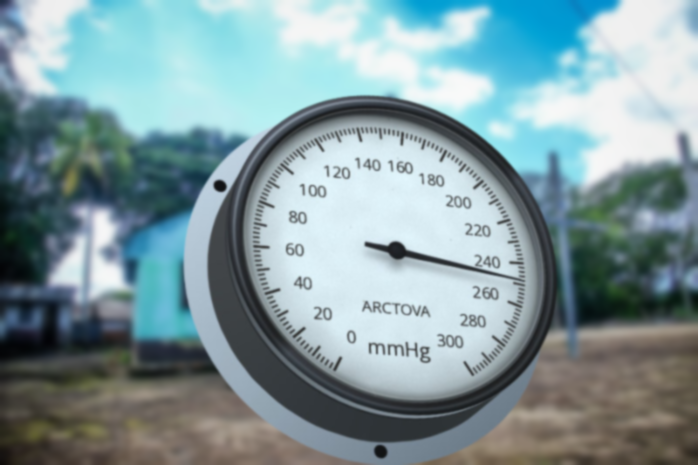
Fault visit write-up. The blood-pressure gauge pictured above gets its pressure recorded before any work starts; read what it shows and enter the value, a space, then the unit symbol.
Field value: 250 mmHg
